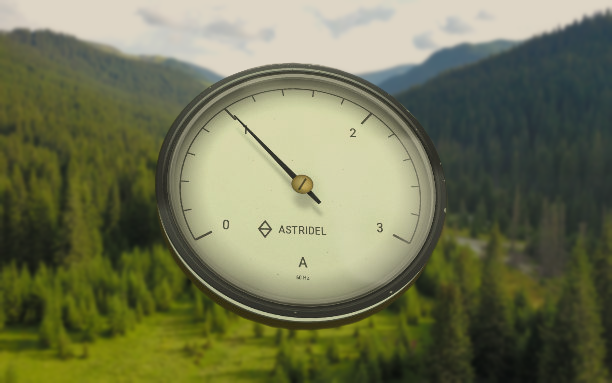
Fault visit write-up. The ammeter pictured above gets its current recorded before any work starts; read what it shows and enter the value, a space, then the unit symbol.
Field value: 1 A
